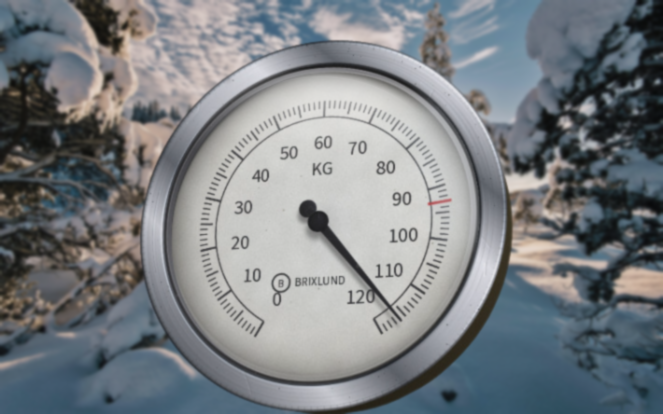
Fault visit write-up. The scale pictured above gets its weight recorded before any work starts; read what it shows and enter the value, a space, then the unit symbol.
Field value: 116 kg
